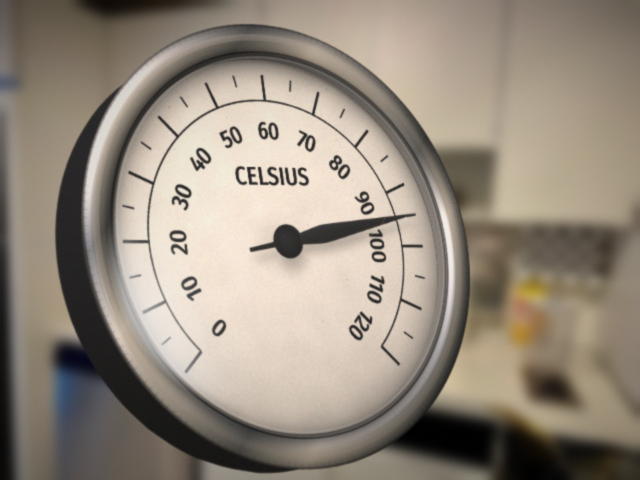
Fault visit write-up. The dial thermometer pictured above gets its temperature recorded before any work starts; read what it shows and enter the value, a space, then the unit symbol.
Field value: 95 °C
